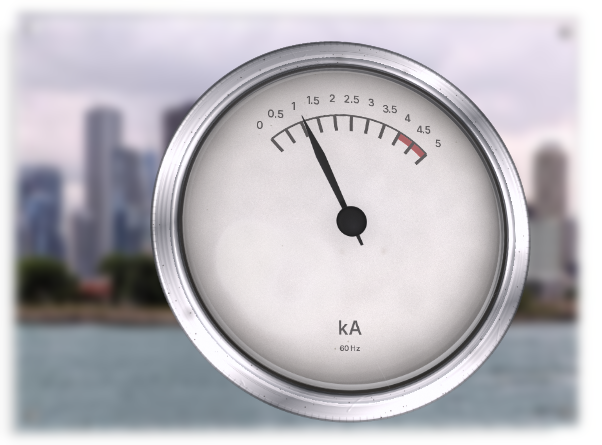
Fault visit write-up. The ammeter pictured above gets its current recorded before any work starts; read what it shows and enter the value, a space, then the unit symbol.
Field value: 1 kA
